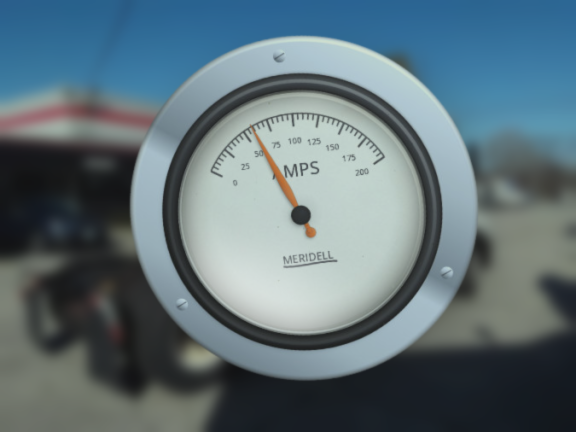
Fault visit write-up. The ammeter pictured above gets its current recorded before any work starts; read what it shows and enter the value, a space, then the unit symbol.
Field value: 60 A
